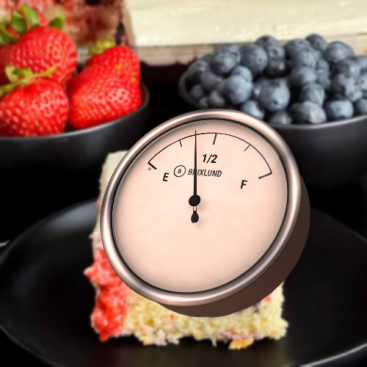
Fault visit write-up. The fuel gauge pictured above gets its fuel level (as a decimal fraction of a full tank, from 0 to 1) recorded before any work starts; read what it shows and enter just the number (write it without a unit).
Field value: 0.375
